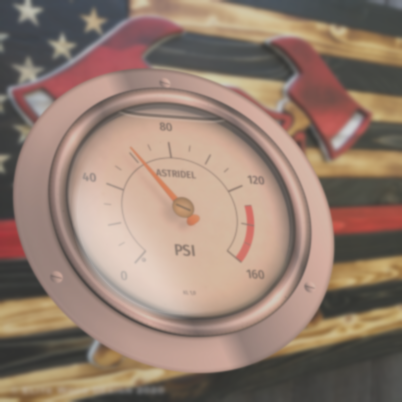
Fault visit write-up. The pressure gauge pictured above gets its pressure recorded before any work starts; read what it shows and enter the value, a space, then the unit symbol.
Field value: 60 psi
